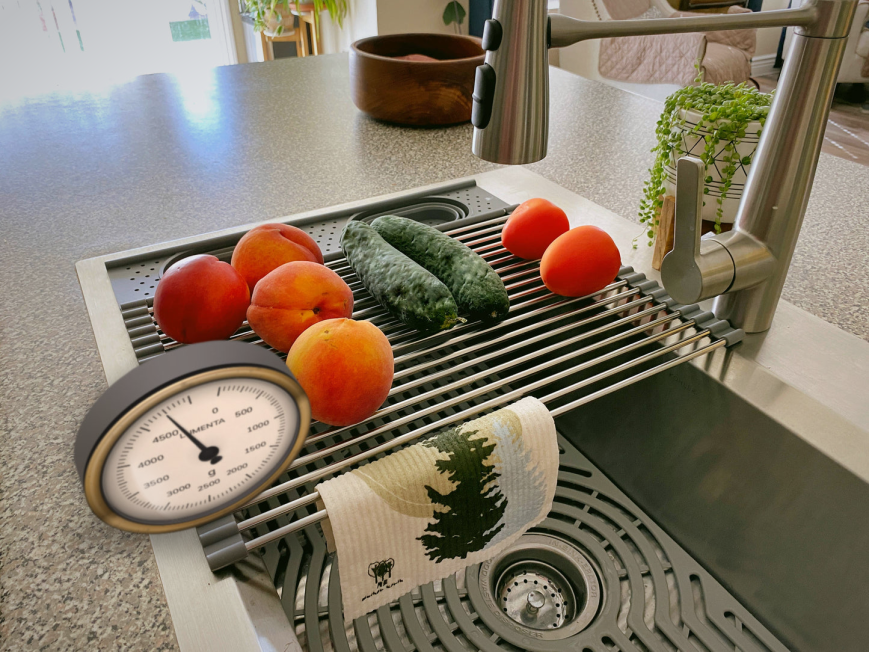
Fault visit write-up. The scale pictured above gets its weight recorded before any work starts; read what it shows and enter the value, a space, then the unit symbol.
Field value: 4750 g
